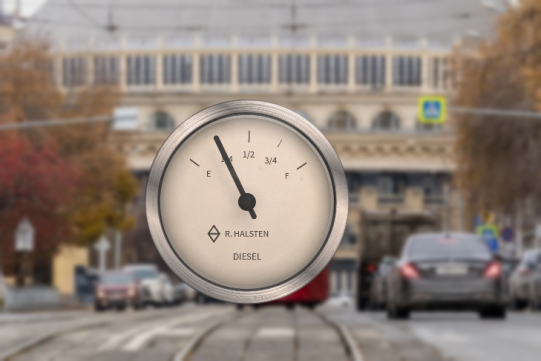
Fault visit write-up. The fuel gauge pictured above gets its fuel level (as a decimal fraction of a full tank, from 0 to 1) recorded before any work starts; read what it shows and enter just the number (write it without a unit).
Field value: 0.25
